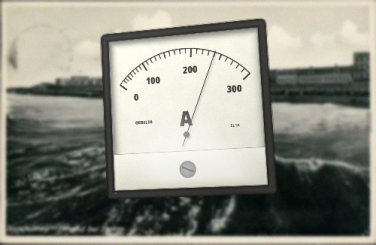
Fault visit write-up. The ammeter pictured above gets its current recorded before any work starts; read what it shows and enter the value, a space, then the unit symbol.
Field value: 240 A
